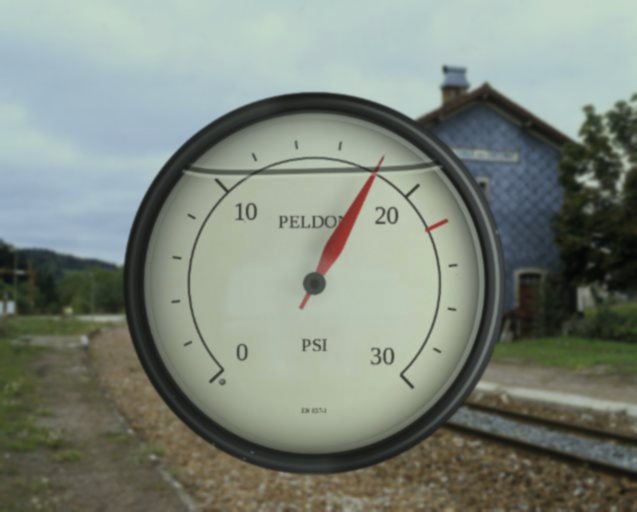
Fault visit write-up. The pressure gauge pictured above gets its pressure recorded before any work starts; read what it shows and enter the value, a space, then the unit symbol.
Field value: 18 psi
